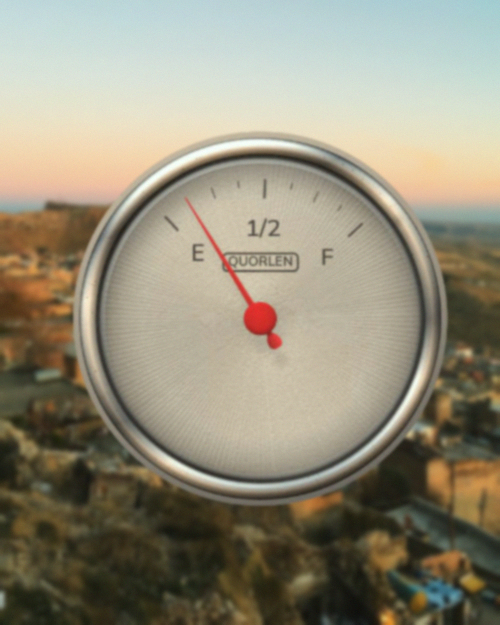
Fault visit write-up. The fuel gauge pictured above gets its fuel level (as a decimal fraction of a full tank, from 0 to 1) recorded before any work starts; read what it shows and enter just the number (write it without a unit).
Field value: 0.125
